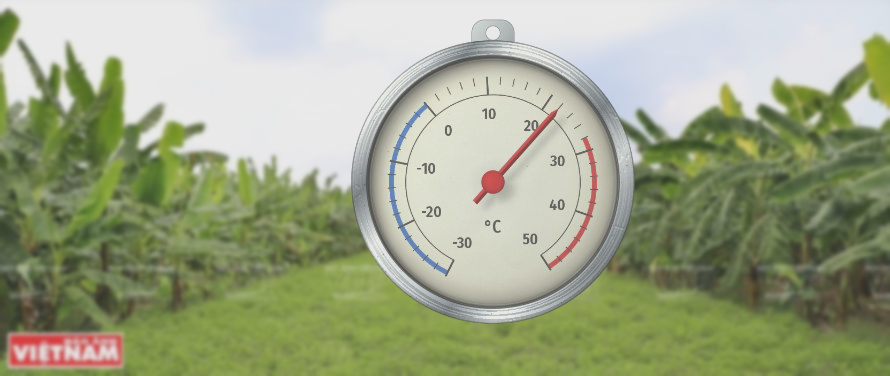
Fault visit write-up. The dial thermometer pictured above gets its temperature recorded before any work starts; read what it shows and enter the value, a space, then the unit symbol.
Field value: 22 °C
